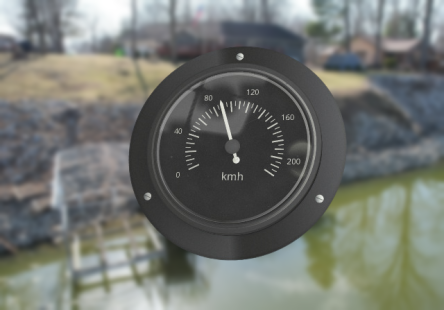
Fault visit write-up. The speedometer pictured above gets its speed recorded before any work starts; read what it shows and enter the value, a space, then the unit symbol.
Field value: 90 km/h
